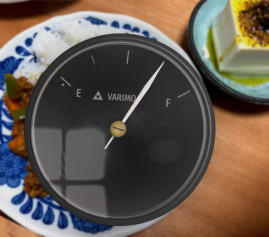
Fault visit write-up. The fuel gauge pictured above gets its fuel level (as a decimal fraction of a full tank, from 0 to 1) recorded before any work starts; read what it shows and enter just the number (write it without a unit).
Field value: 0.75
